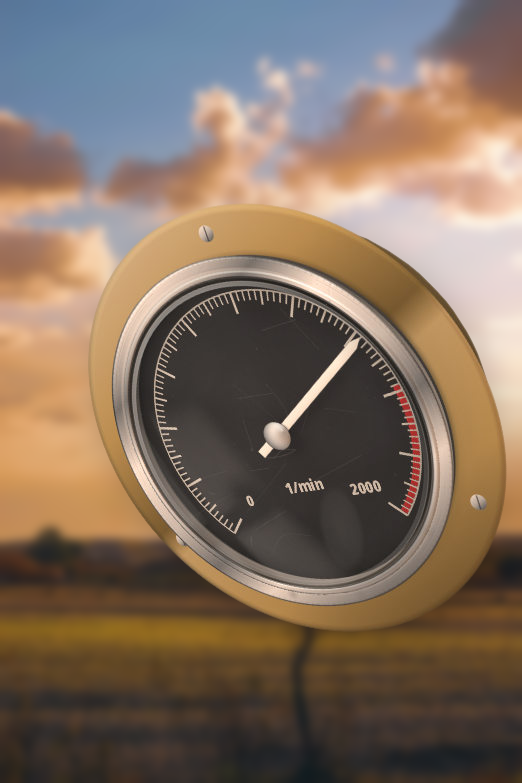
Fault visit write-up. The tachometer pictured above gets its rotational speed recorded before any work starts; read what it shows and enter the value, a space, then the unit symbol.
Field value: 1420 rpm
